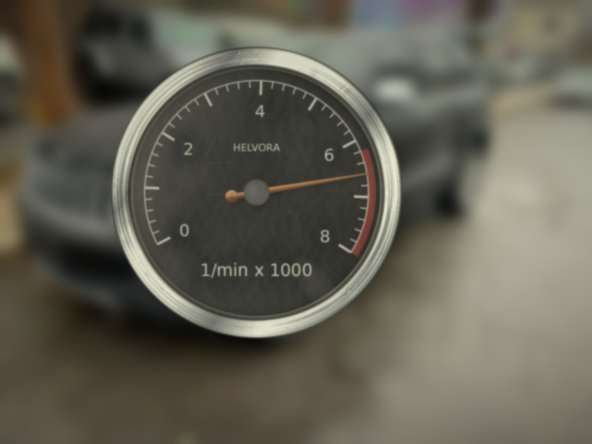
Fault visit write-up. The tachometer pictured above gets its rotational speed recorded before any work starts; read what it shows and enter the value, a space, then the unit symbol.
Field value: 6600 rpm
